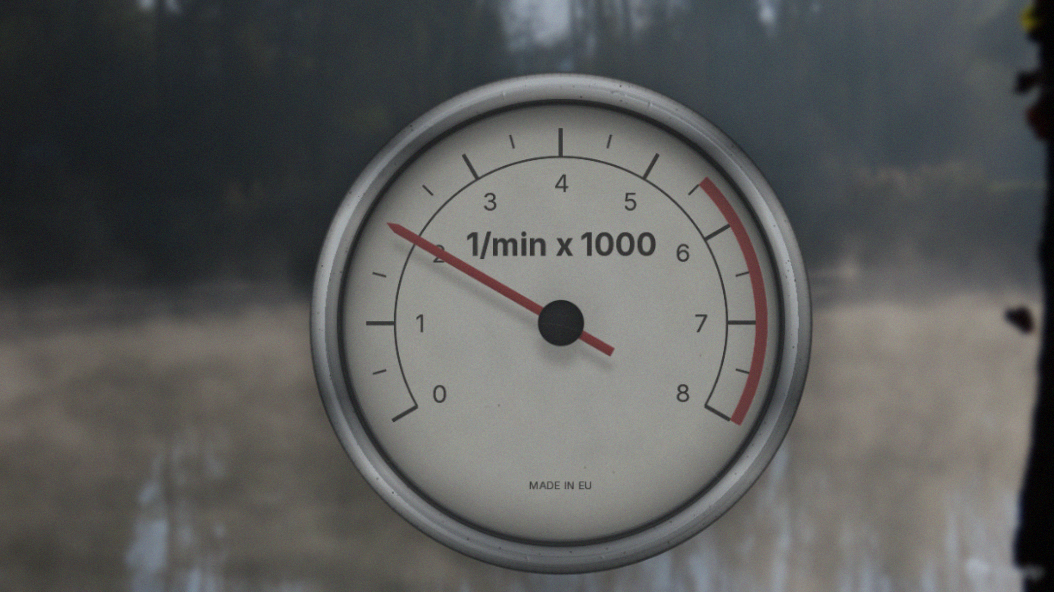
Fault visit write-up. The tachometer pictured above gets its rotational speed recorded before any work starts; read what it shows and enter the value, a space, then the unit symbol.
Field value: 2000 rpm
